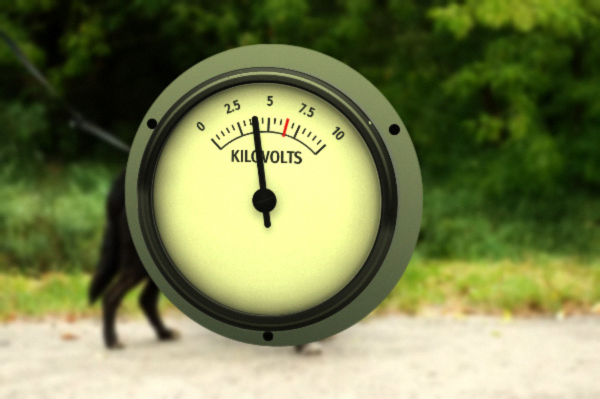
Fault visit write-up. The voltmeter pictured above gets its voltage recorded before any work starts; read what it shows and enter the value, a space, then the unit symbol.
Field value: 4 kV
